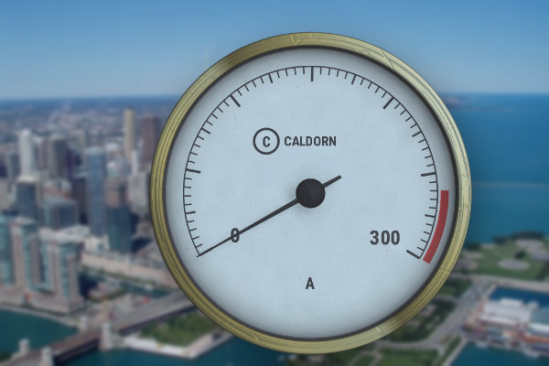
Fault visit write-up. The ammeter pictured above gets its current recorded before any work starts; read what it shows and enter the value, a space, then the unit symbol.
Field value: 0 A
